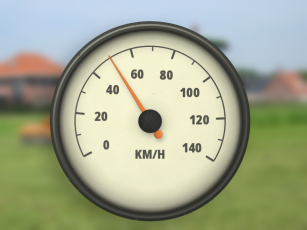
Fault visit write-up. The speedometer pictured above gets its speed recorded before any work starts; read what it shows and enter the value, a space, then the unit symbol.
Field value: 50 km/h
